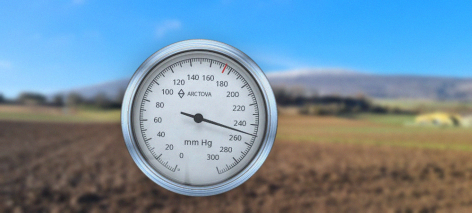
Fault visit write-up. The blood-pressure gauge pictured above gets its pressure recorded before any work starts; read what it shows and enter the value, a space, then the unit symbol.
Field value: 250 mmHg
